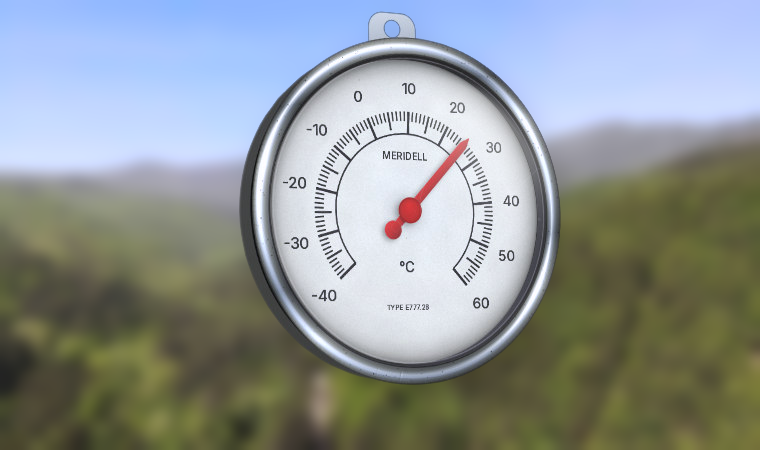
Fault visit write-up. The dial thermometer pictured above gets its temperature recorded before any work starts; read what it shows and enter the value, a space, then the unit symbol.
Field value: 25 °C
